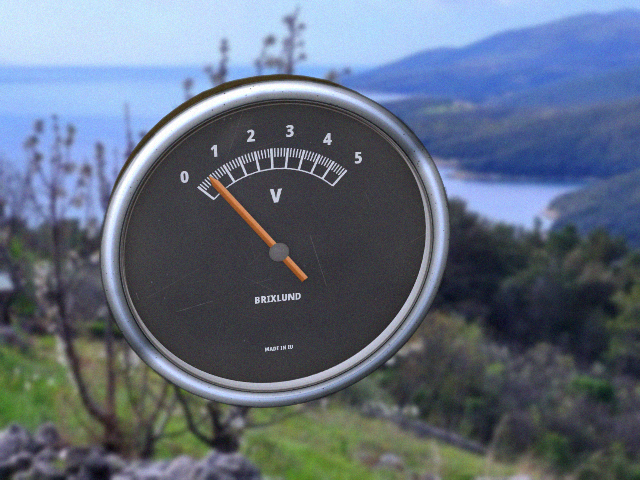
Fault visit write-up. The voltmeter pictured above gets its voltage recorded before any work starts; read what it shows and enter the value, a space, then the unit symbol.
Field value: 0.5 V
